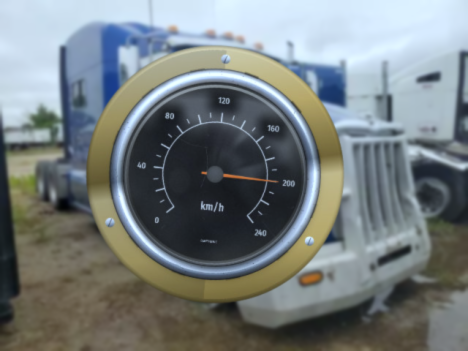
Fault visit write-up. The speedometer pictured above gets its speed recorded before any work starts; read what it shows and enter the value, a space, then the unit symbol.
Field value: 200 km/h
